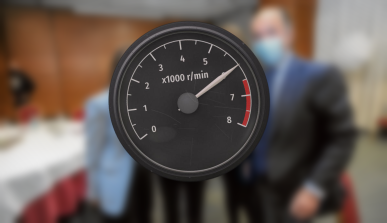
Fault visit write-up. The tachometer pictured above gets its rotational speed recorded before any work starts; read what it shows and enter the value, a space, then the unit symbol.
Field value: 6000 rpm
